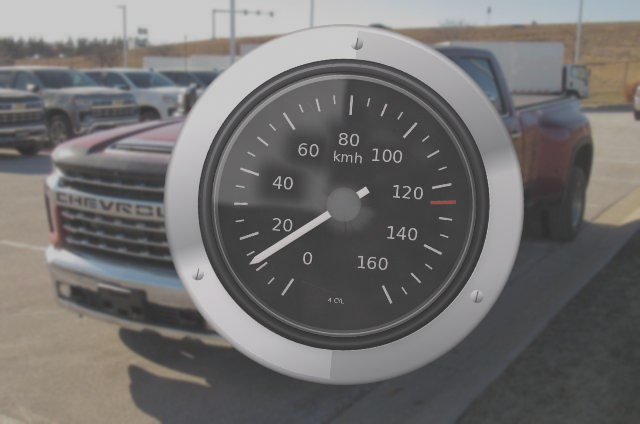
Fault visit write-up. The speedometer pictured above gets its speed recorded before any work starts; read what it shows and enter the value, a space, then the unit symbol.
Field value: 12.5 km/h
